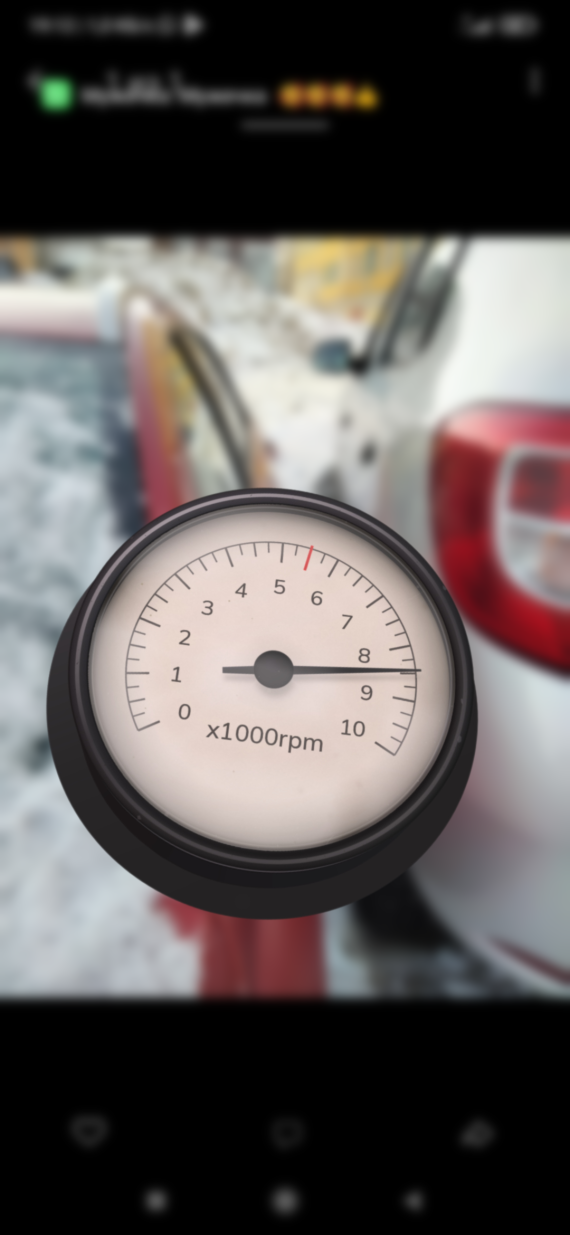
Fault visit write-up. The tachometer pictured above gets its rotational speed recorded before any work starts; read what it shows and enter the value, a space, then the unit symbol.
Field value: 8500 rpm
